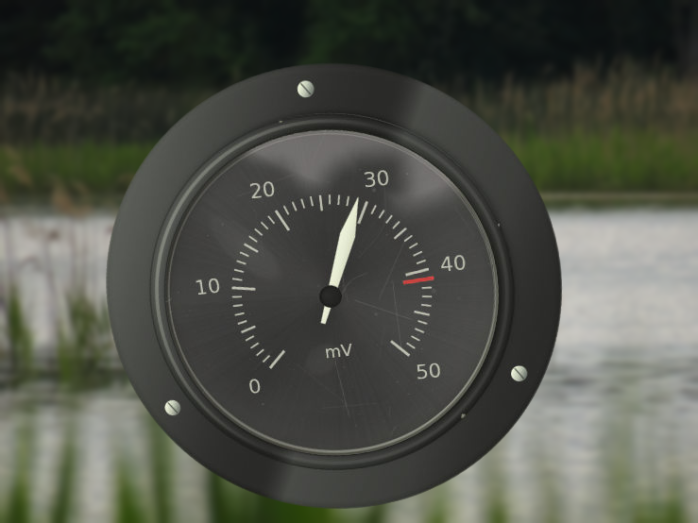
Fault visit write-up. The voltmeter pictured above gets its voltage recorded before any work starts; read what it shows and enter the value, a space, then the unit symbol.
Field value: 29 mV
